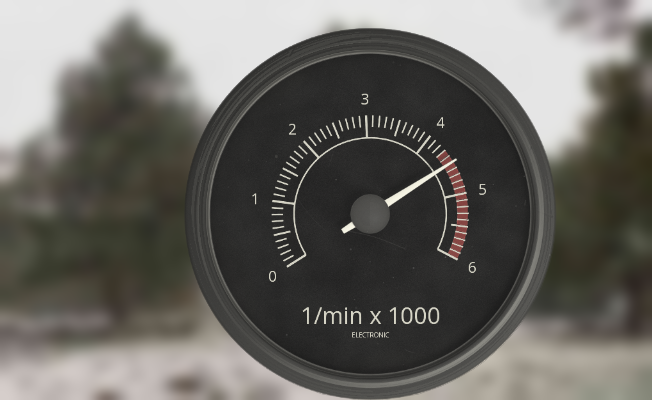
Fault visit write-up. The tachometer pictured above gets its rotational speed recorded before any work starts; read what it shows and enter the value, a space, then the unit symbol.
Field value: 4500 rpm
